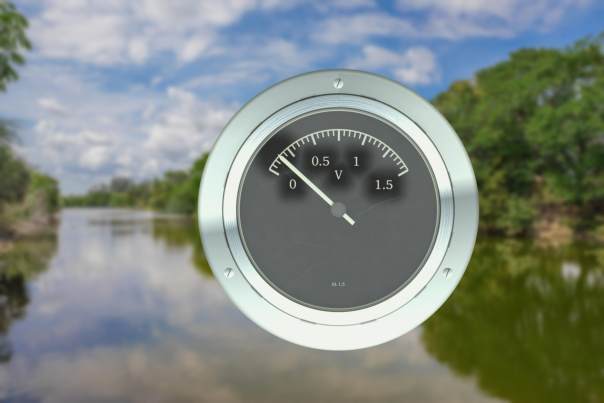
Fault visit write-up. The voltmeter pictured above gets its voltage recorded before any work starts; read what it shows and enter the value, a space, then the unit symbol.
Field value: 0.15 V
